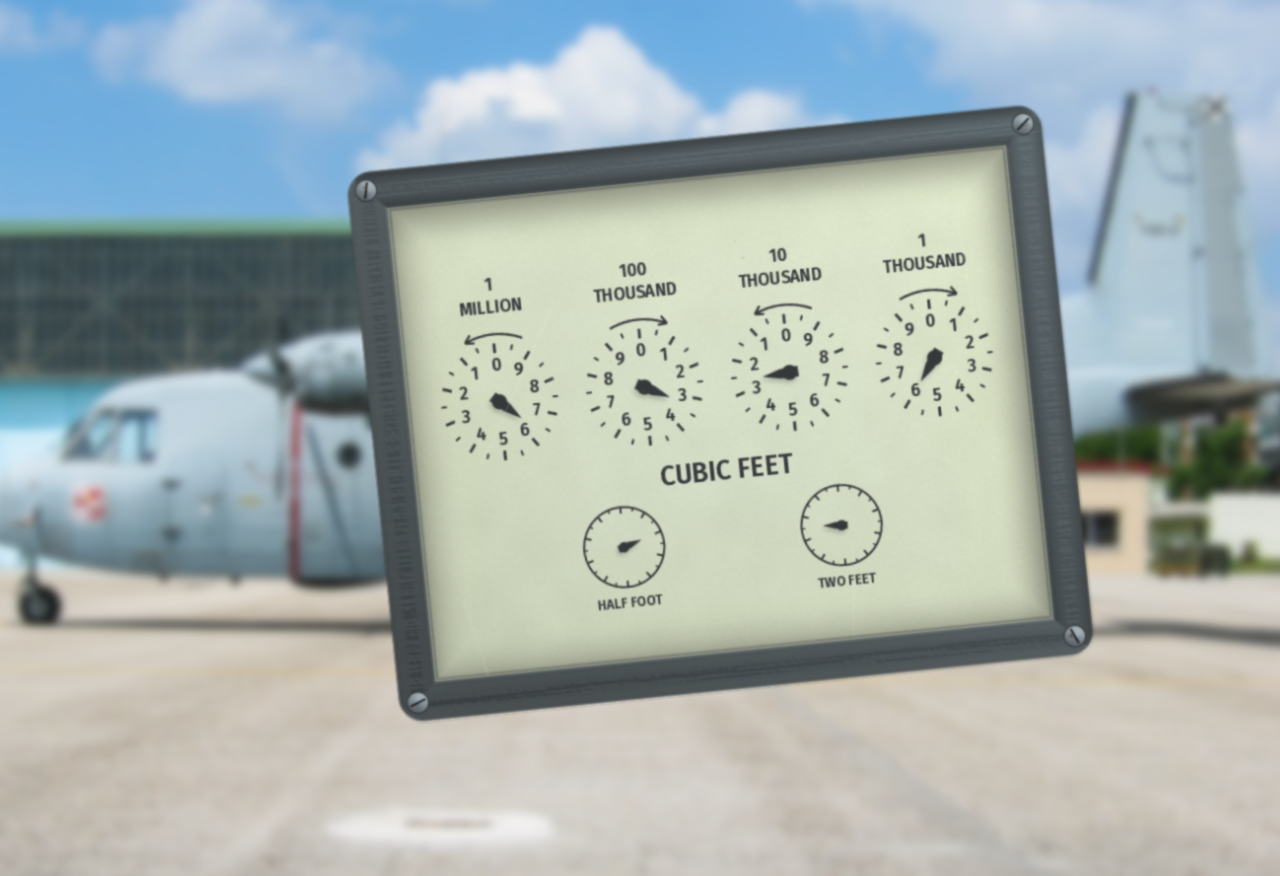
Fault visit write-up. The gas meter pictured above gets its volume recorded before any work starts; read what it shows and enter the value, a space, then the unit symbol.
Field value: 632600 ft³
